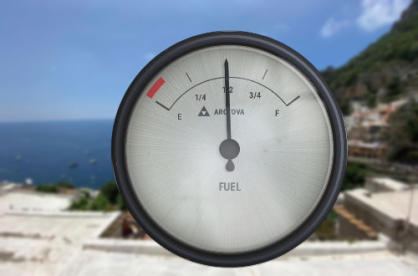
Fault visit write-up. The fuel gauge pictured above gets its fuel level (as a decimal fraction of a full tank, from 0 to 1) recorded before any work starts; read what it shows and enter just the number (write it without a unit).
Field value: 0.5
